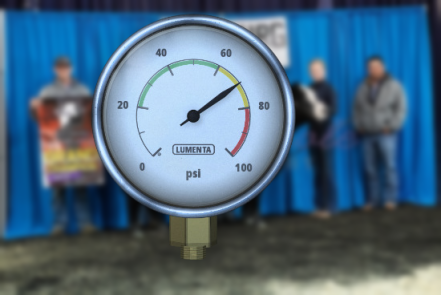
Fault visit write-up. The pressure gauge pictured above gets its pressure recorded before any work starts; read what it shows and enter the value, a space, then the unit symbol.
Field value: 70 psi
